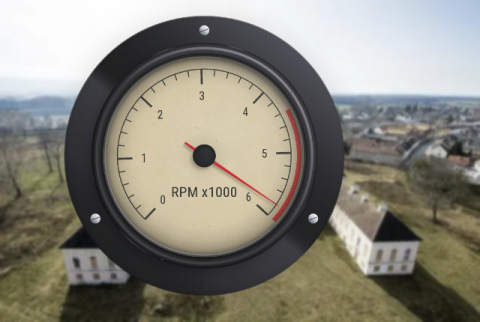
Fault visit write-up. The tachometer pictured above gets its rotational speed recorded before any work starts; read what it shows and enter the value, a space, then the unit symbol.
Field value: 5800 rpm
